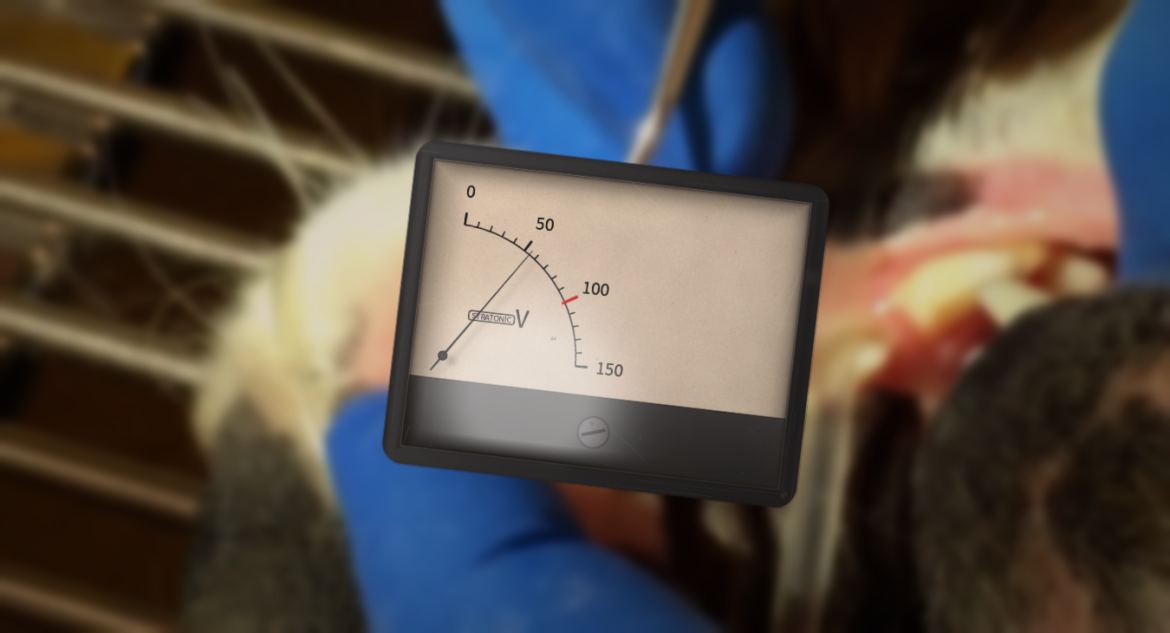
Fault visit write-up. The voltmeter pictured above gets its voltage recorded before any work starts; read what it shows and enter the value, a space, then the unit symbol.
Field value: 55 V
